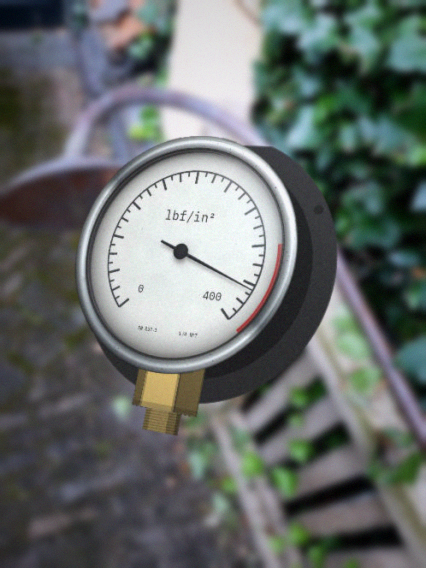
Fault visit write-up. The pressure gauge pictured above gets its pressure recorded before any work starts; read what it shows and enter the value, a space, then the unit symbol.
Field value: 365 psi
